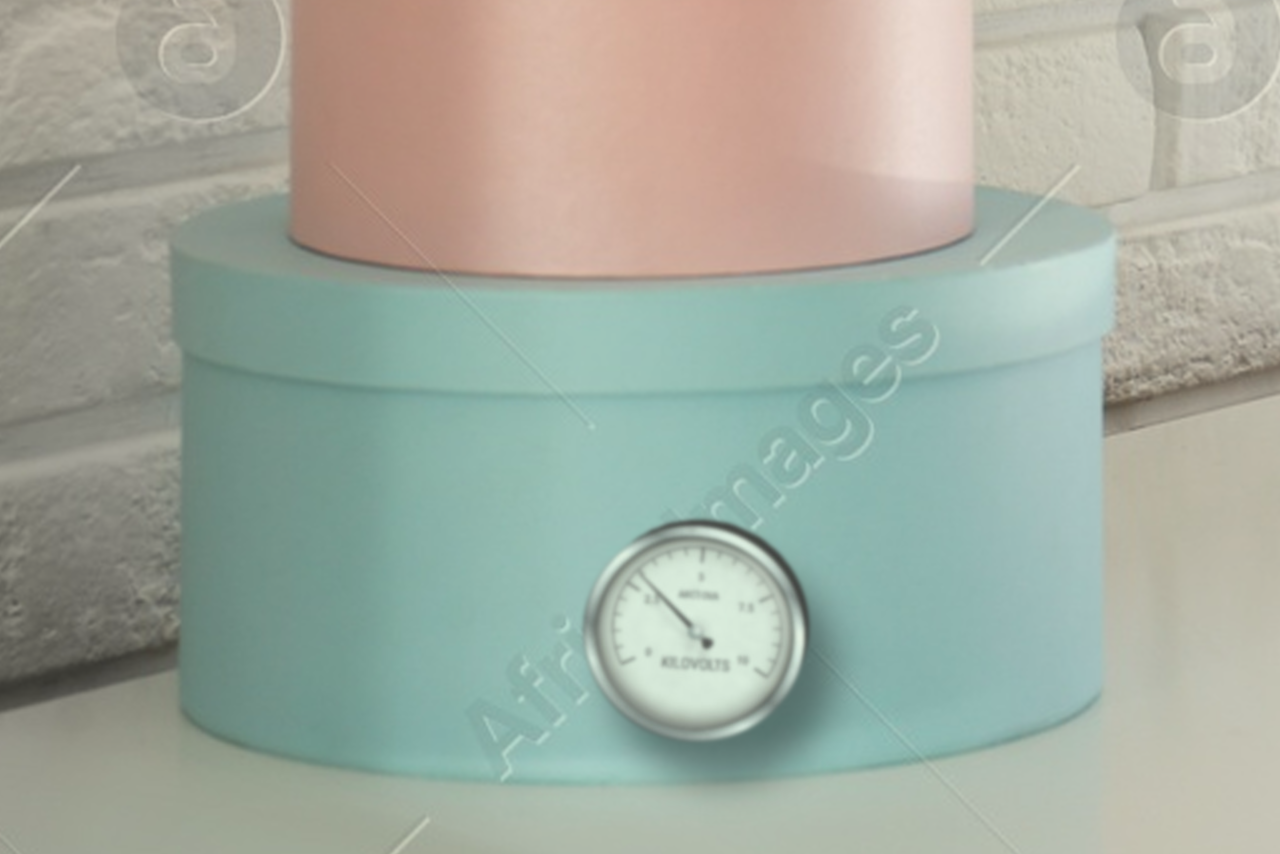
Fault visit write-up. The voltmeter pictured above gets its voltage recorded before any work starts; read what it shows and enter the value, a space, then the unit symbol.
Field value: 3 kV
